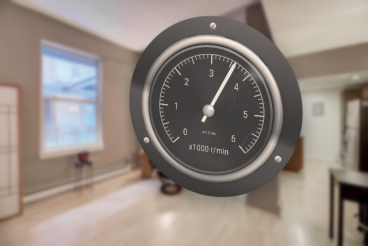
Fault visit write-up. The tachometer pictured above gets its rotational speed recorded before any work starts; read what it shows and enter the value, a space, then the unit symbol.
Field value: 3600 rpm
